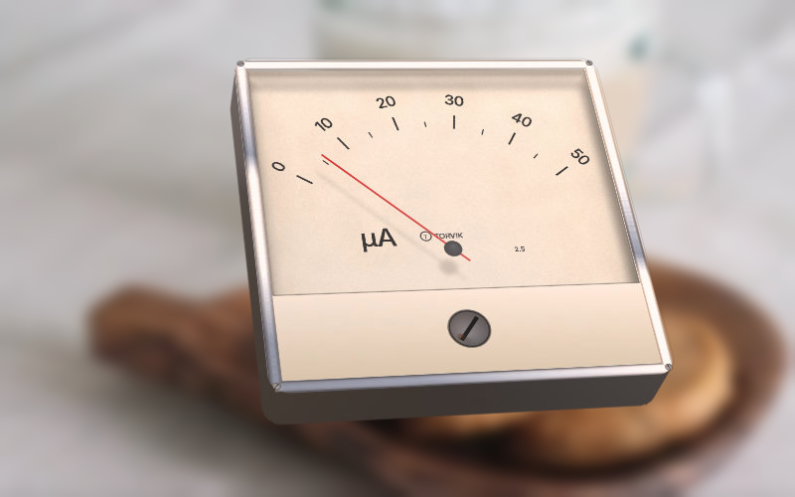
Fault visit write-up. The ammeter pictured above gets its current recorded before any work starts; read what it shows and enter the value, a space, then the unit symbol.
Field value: 5 µA
